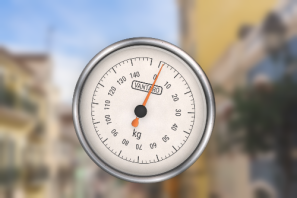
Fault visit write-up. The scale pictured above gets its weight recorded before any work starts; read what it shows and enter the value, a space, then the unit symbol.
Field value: 2 kg
